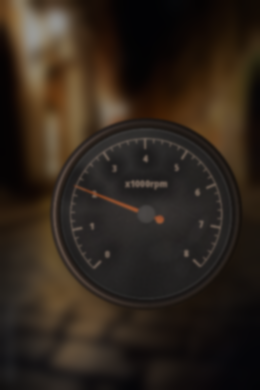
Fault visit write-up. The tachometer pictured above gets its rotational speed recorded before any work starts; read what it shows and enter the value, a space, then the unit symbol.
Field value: 2000 rpm
